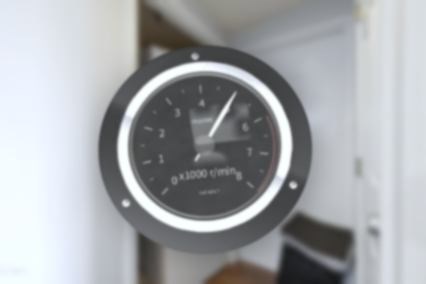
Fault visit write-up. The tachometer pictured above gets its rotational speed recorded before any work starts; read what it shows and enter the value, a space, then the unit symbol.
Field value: 5000 rpm
